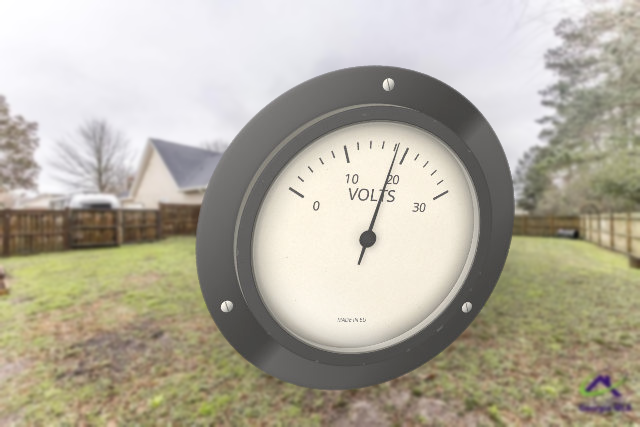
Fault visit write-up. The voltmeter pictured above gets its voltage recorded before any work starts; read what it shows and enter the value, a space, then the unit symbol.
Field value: 18 V
